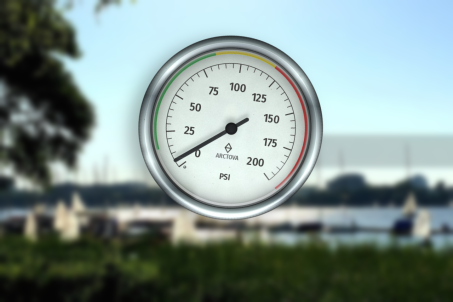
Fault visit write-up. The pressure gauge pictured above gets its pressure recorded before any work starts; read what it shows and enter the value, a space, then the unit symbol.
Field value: 5 psi
